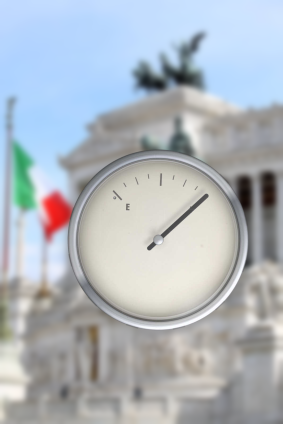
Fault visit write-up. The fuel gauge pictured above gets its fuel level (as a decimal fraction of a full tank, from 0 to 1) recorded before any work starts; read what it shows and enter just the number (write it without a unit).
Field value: 1
